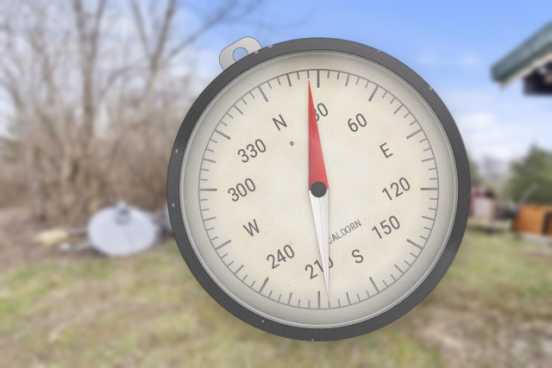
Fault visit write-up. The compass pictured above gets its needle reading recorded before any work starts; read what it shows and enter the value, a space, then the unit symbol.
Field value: 25 °
